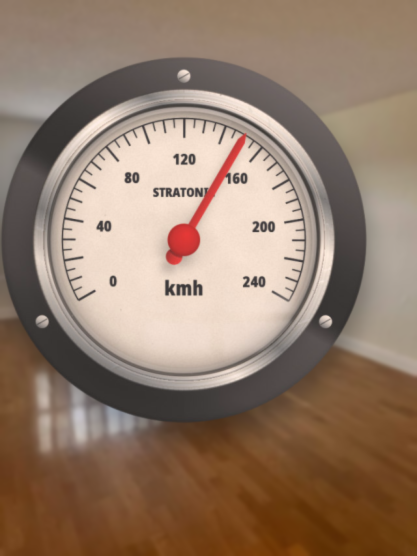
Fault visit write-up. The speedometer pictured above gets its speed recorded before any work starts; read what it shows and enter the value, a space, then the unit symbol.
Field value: 150 km/h
